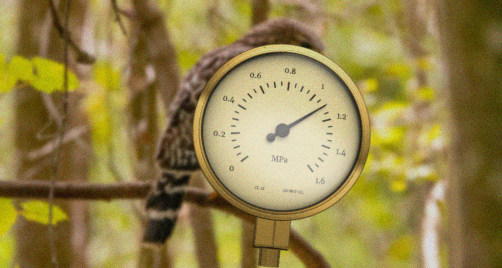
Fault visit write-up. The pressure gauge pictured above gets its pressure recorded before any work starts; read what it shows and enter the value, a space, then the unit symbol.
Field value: 1.1 MPa
